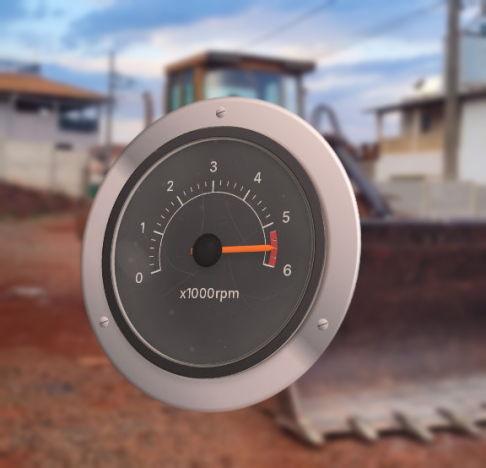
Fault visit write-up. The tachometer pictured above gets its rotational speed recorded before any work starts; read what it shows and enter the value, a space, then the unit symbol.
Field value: 5600 rpm
